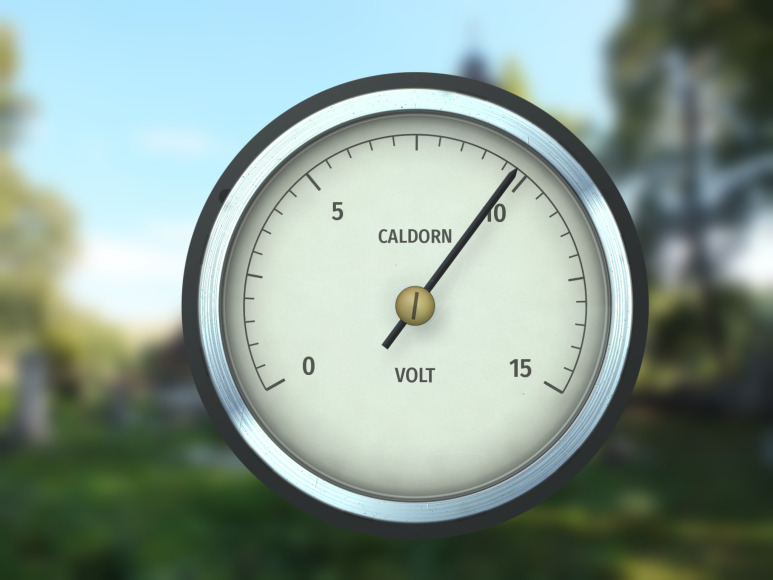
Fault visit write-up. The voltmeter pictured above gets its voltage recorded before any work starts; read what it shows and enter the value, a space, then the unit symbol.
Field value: 9.75 V
